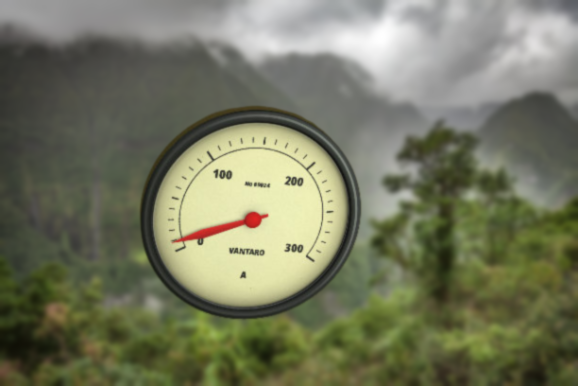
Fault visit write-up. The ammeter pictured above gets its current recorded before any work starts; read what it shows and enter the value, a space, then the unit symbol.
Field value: 10 A
